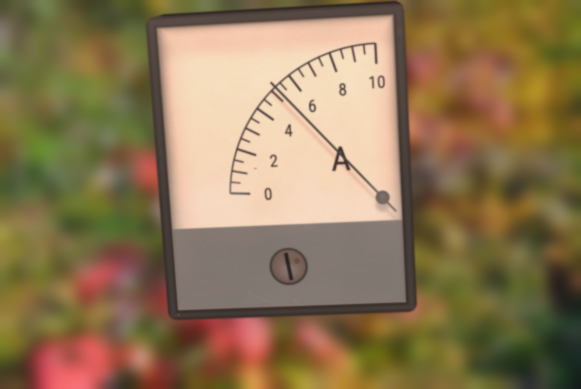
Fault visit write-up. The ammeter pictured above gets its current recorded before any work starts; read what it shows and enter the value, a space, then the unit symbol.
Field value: 5.25 A
